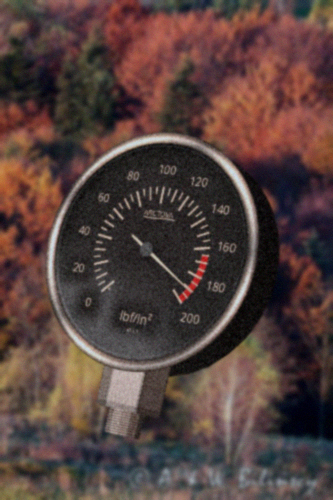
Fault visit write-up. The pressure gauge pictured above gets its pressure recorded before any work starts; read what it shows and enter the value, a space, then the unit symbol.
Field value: 190 psi
